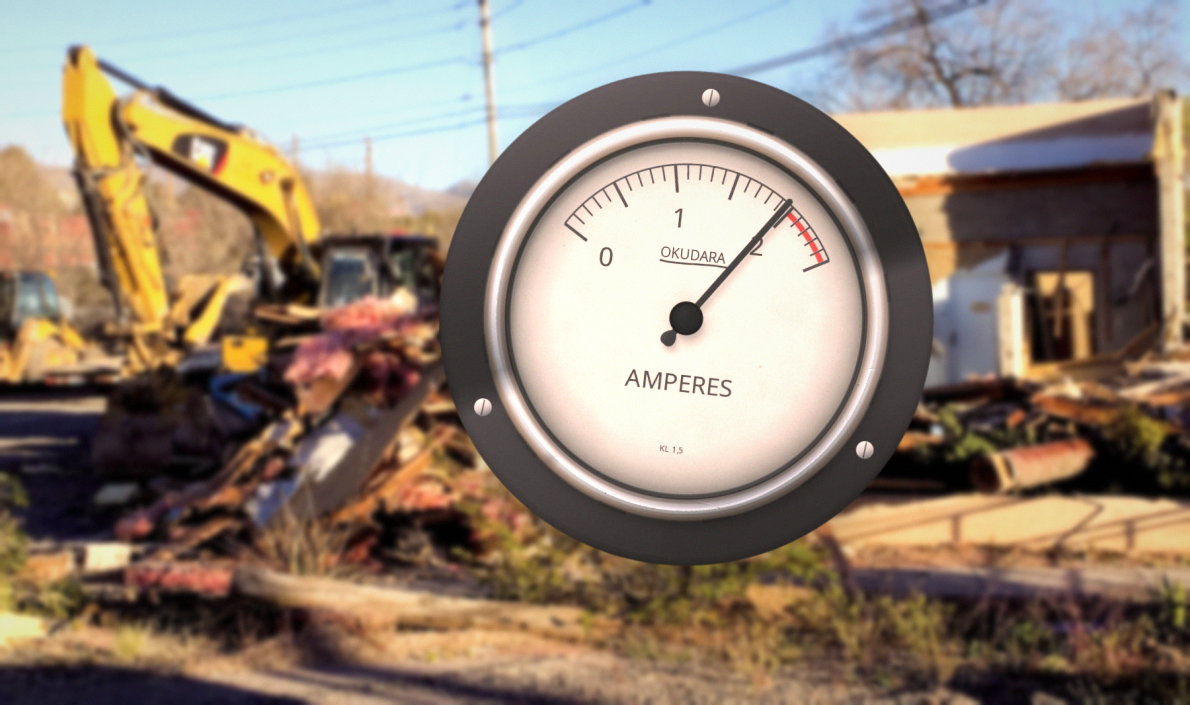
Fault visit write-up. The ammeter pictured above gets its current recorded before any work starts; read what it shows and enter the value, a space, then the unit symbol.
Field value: 1.95 A
